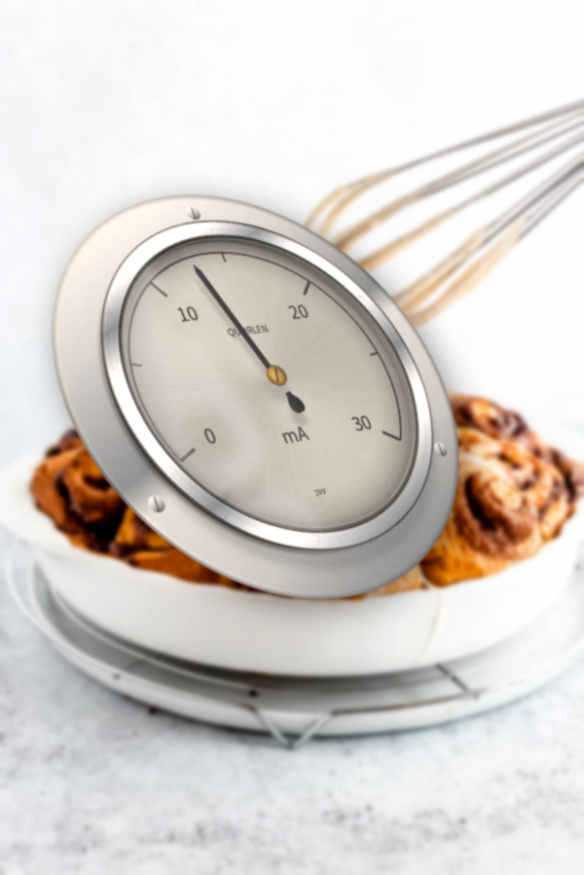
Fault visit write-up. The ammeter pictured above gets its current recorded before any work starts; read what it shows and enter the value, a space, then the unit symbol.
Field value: 12.5 mA
